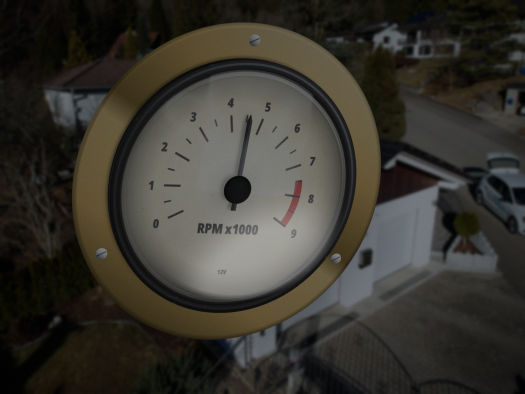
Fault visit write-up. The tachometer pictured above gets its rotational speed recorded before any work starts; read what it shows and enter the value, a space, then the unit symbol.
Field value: 4500 rpm
